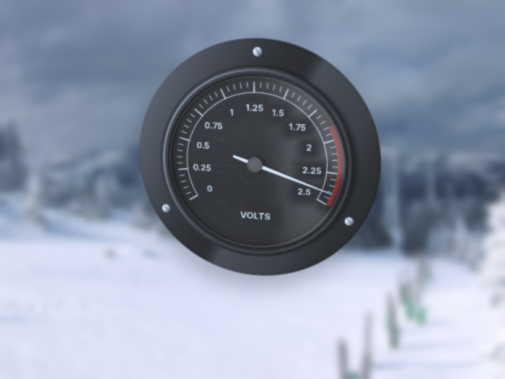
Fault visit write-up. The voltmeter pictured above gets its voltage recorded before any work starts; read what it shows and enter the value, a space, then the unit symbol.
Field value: 2.4 V
